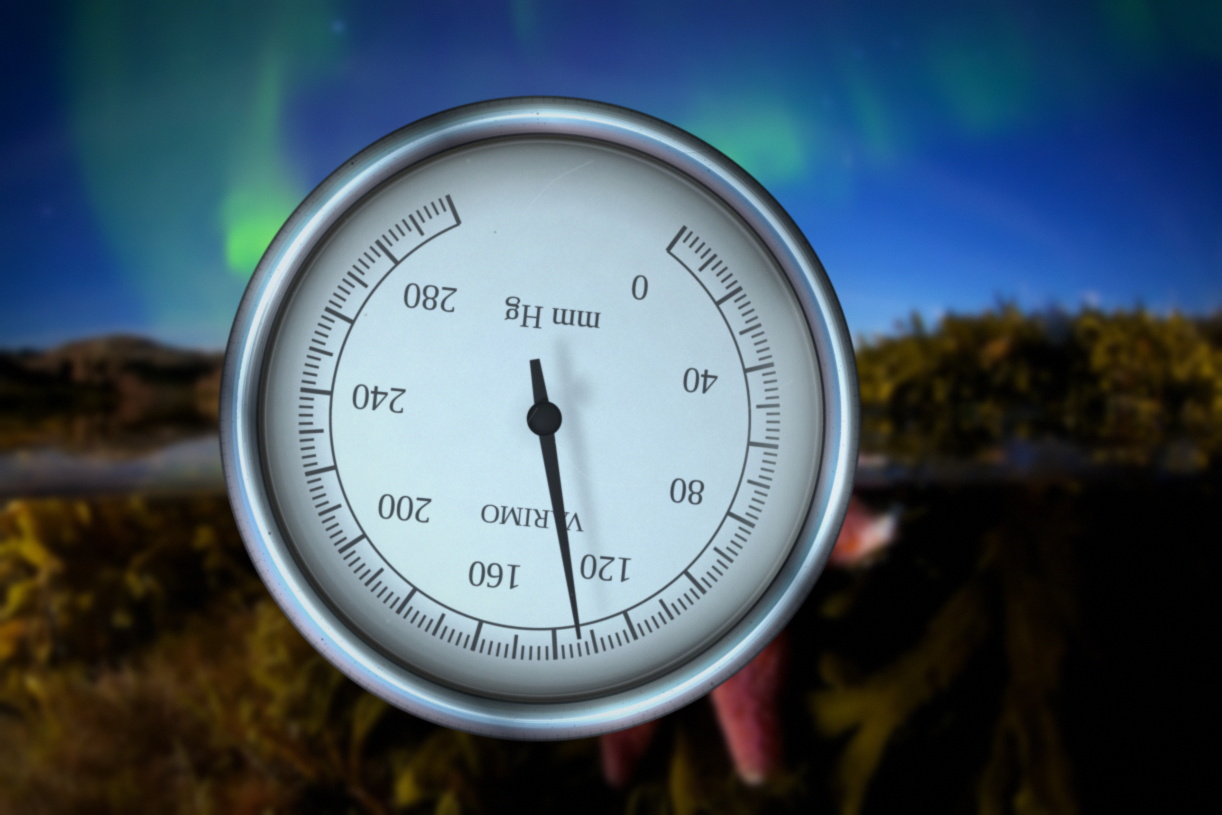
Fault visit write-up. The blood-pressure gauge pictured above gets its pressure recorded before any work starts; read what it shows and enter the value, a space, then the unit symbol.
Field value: 134 mmHg
